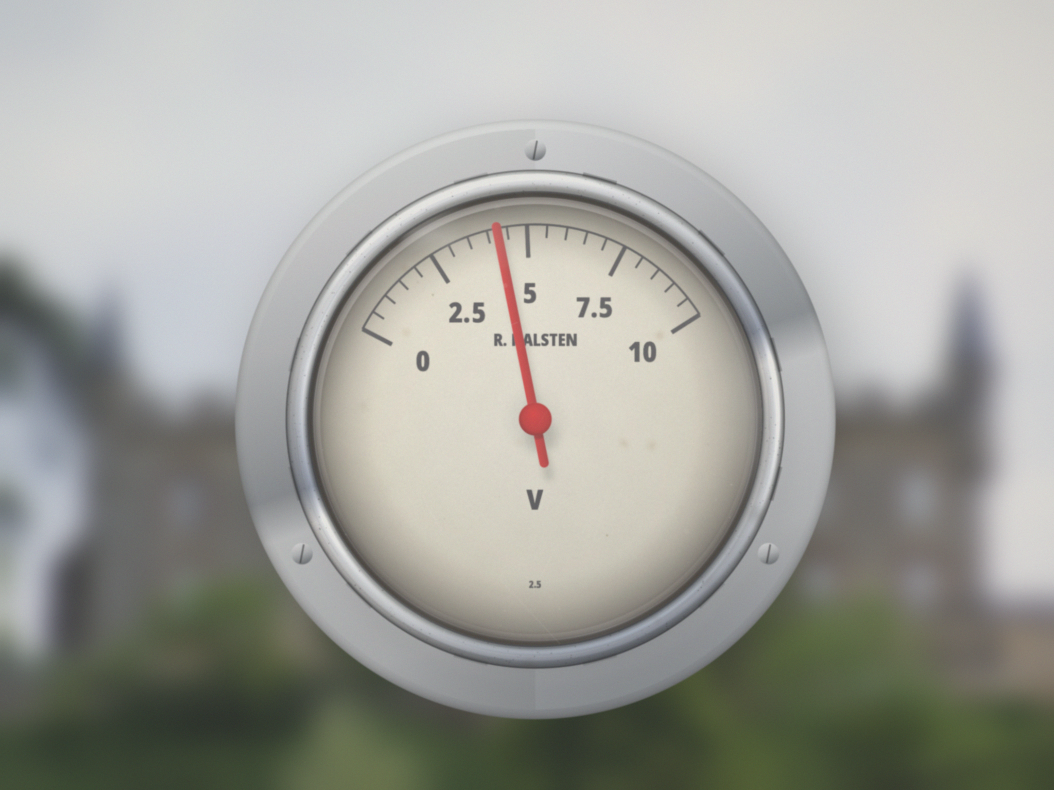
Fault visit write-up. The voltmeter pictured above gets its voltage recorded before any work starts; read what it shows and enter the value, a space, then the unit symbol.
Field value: 4.25 V
